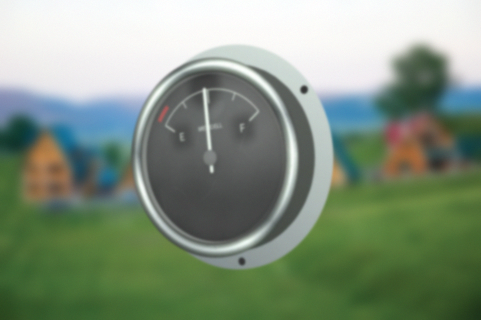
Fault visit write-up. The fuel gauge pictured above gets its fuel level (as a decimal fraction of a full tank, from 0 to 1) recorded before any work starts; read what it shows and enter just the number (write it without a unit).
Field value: 0.5
